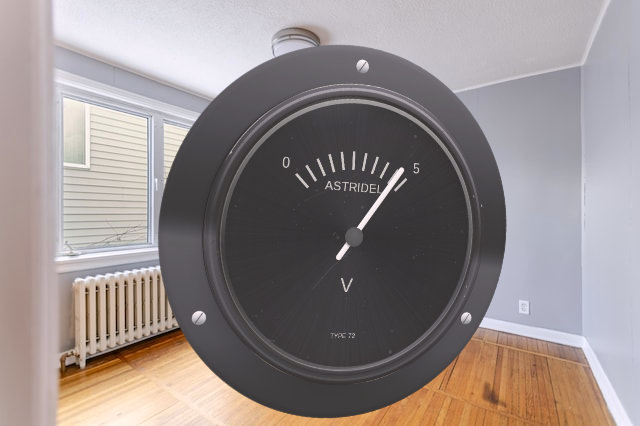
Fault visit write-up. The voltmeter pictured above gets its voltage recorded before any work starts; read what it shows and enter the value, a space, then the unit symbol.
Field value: 4.5 V
